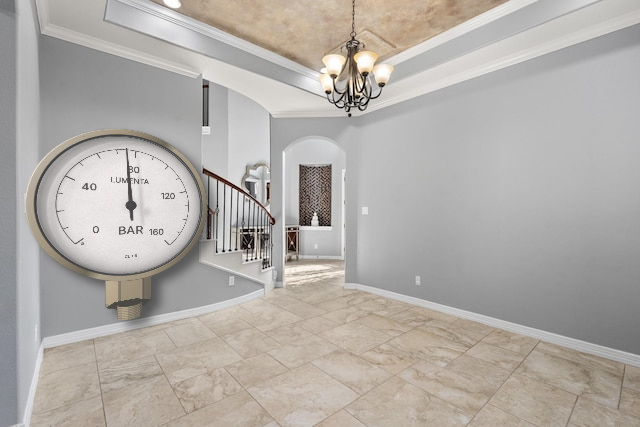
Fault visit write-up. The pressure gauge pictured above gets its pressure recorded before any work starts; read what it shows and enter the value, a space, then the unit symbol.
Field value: 75 bar
